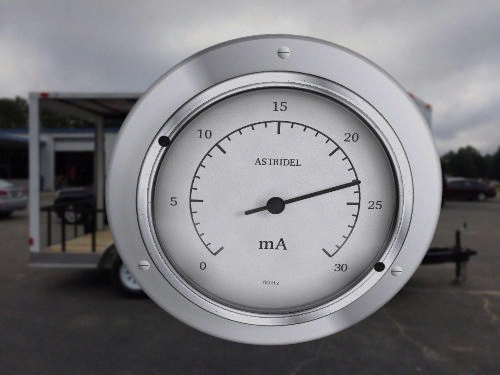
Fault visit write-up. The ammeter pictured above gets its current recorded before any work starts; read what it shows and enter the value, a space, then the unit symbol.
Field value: 23 mA
